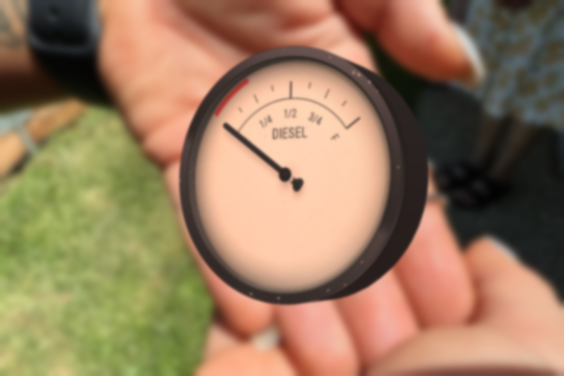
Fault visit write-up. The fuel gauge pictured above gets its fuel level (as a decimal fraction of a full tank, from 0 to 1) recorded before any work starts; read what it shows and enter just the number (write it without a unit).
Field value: 0
